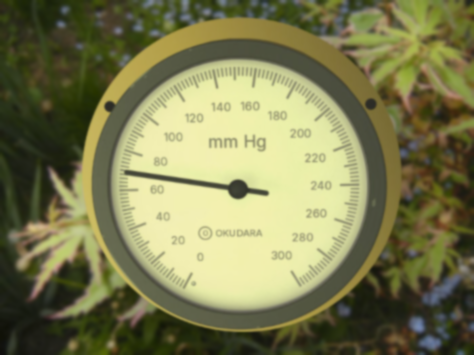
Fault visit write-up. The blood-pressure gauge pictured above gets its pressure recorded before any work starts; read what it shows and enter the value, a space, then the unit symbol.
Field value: 70 mmHg
